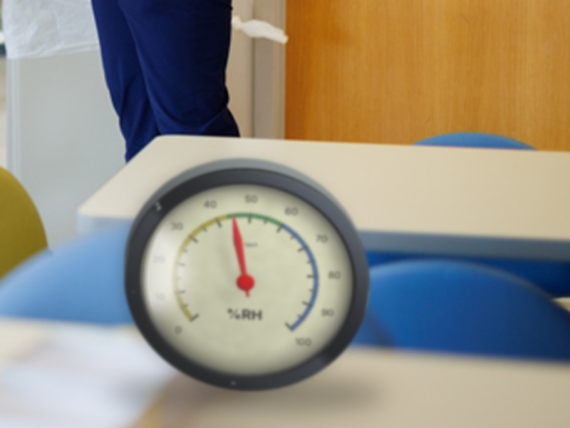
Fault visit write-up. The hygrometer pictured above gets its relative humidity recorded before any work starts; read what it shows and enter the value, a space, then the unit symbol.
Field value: 45 %
